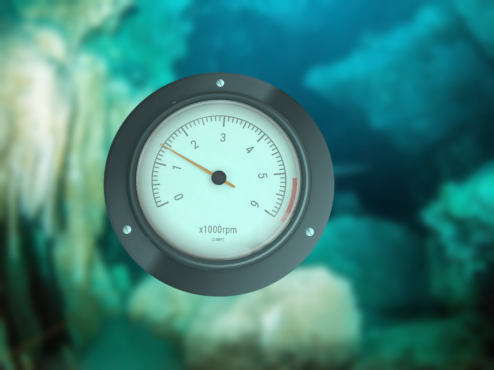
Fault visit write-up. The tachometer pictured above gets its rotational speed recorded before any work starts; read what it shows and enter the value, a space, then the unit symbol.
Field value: 1400 rpm
